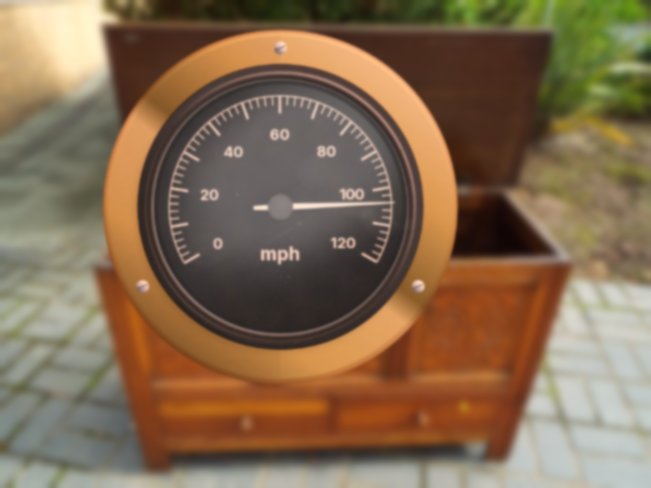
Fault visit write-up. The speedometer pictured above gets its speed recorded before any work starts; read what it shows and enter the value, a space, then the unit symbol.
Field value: 104 mph
